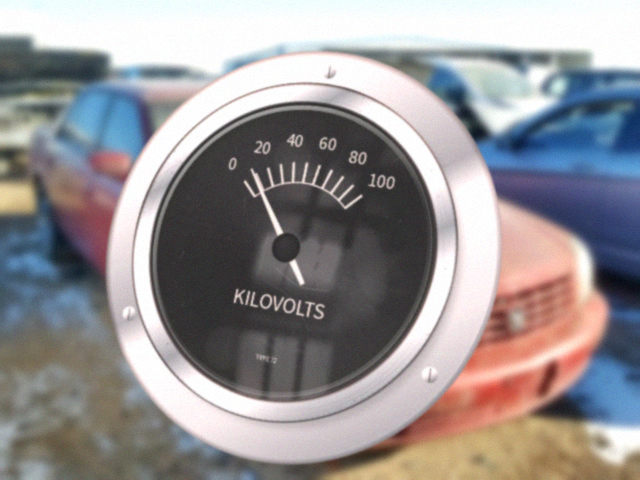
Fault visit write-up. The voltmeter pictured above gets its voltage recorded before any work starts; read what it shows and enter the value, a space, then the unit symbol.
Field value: 10 kV
